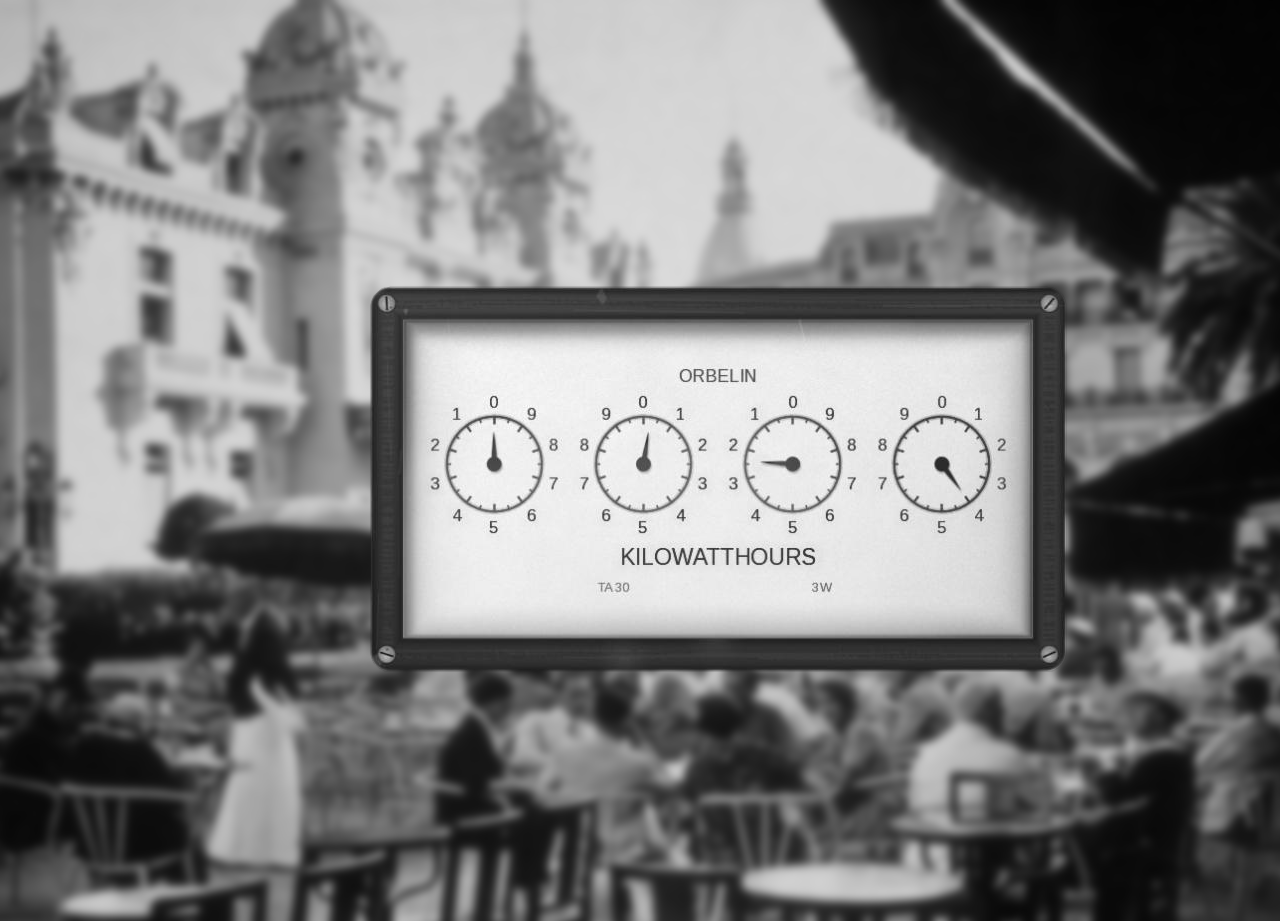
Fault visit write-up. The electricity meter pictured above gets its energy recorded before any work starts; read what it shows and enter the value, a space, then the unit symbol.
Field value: 24 kWh
